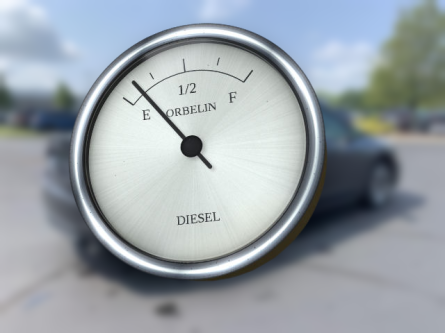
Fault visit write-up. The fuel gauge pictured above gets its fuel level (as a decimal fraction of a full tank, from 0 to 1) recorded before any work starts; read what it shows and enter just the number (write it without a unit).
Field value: 0.125
